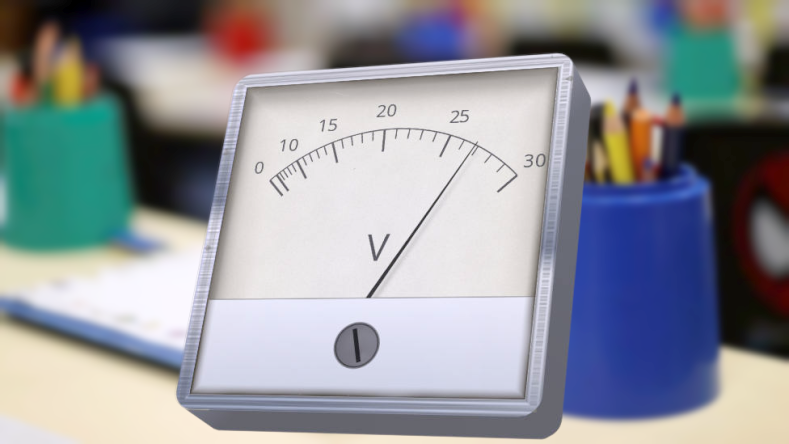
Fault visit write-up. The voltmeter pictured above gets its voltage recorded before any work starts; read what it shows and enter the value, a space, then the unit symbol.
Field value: 27 V
